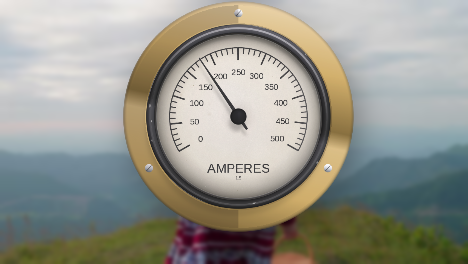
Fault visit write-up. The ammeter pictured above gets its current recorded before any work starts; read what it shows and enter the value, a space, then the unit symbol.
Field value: 180 A
